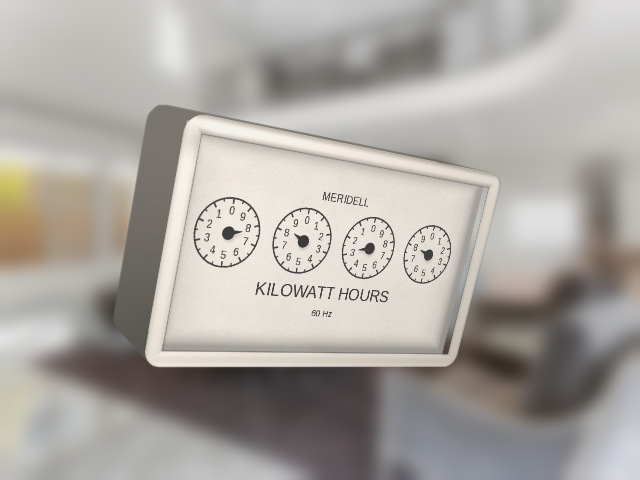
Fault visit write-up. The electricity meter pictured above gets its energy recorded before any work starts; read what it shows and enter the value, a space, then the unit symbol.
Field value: 7828 kWh
